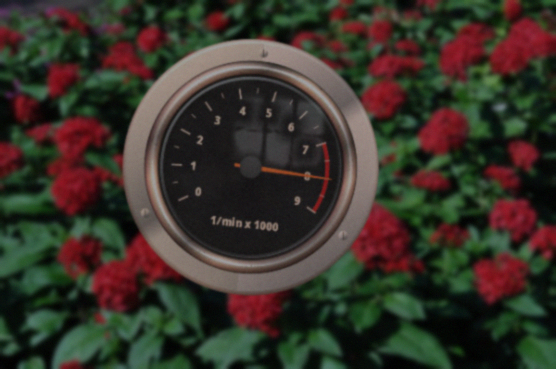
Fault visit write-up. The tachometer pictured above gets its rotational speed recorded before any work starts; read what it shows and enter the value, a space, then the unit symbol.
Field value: 8000 rpm
